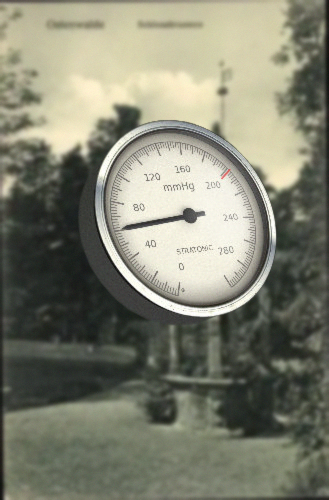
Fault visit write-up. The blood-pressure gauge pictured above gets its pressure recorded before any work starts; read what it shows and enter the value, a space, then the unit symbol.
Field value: 60 mmHg
